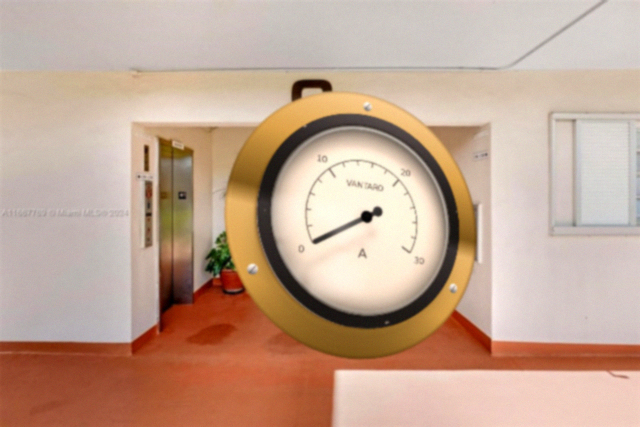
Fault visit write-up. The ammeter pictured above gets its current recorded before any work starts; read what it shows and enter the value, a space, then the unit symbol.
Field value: 0 A
